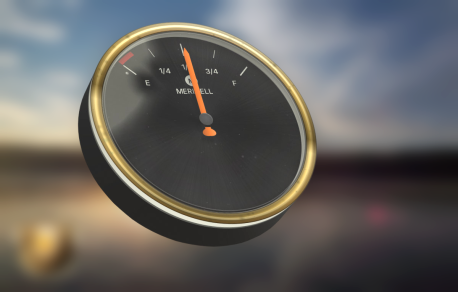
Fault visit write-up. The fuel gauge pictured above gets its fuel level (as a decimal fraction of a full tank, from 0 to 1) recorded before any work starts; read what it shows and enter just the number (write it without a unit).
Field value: 0.5
